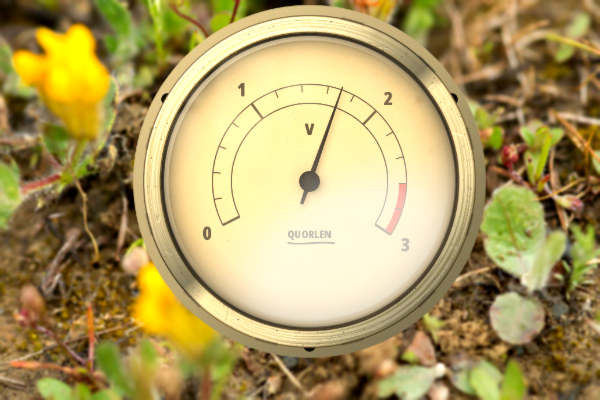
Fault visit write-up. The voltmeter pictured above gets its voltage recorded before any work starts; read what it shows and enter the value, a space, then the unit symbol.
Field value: 1.7 V
